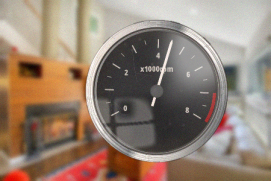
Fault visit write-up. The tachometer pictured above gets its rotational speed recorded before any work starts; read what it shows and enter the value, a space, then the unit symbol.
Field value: 4500 rpm
